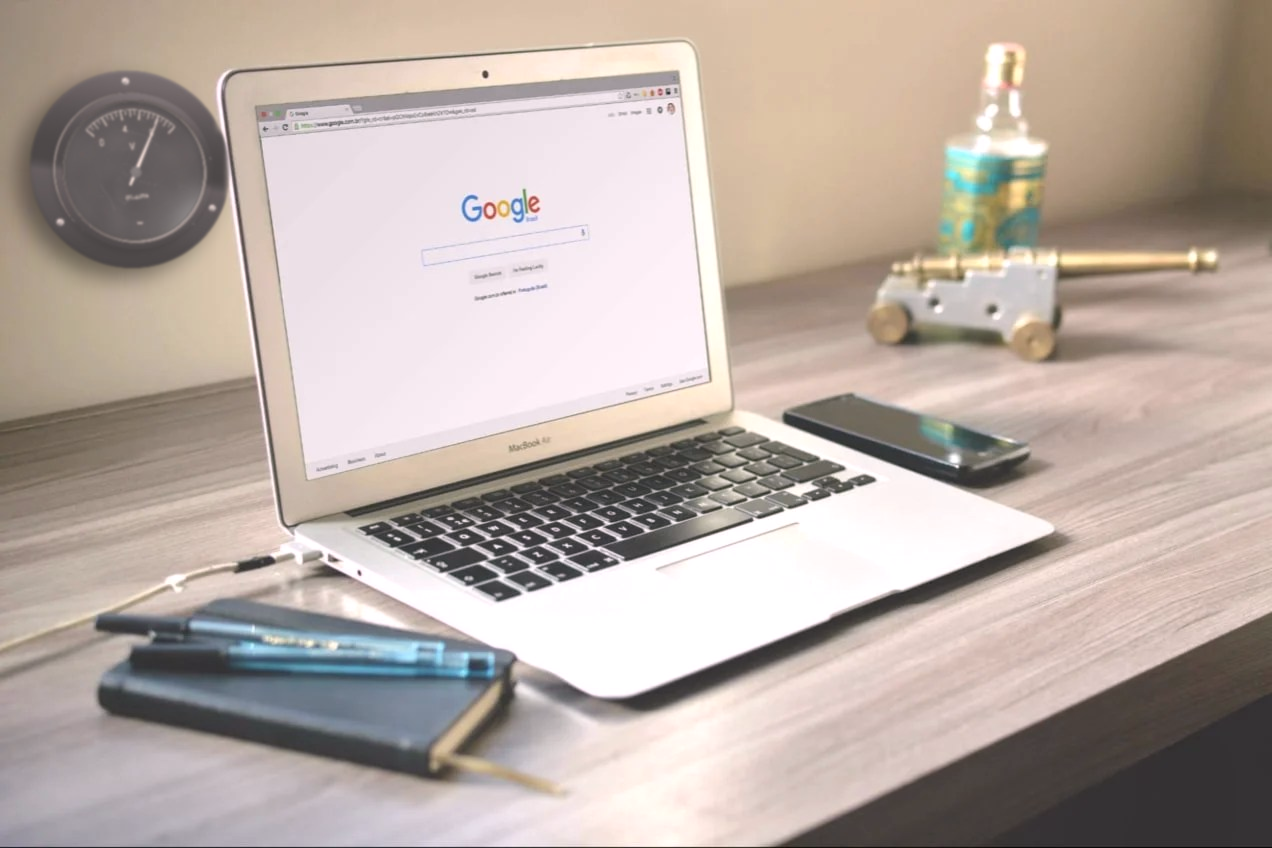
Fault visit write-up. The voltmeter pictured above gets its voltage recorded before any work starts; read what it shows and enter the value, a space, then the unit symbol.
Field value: 8 V
